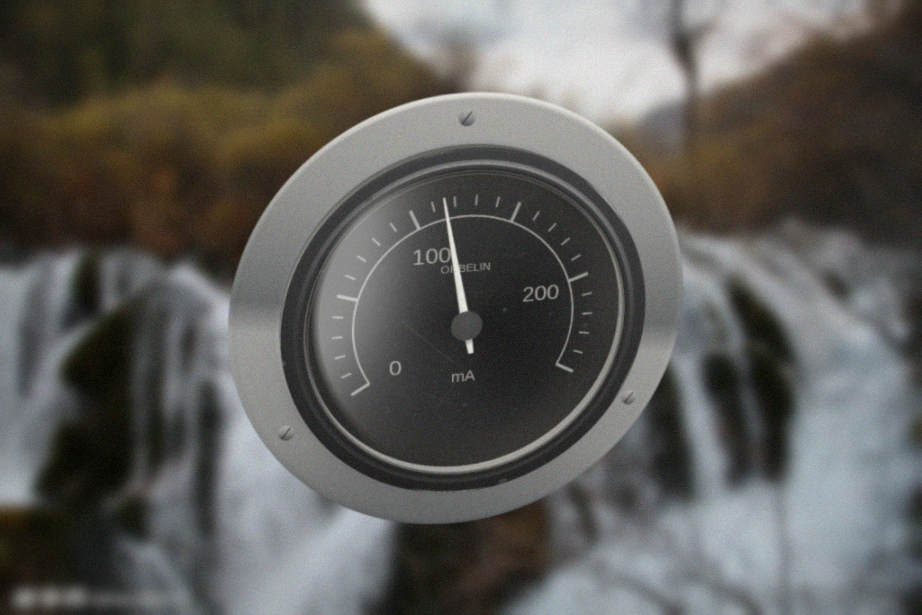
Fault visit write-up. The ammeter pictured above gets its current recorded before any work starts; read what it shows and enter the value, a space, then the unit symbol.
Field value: 115 mA
